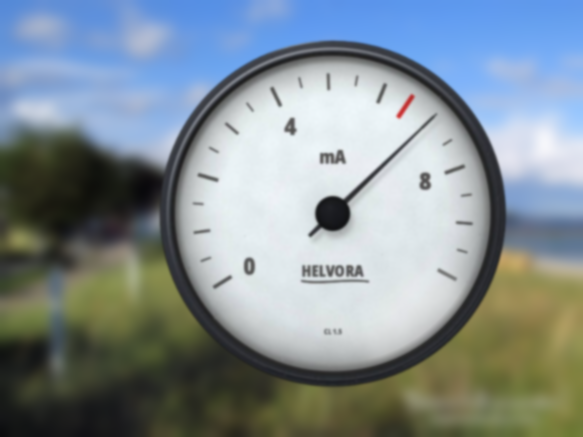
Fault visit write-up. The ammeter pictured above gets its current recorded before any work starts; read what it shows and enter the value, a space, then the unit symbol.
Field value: 7 mA
